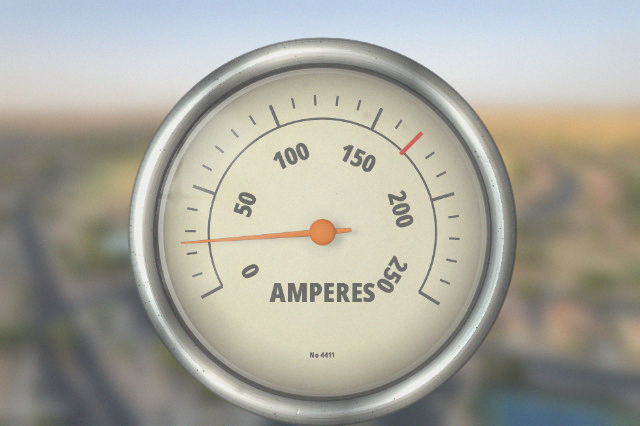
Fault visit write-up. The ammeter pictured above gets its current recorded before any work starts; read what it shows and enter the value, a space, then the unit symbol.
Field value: 25 A
